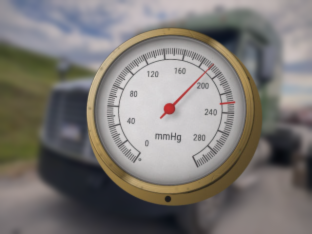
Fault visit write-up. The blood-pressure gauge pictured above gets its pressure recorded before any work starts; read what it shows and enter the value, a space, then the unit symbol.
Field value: 190 mmHg
